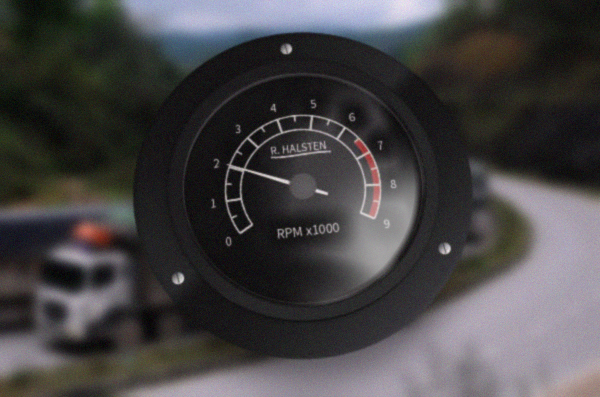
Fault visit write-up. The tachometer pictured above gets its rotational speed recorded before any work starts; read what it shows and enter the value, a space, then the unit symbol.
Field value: 2000 rpm
